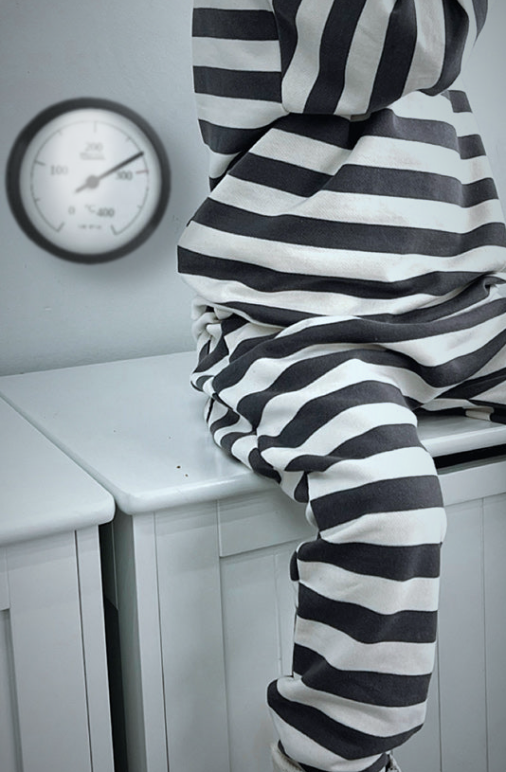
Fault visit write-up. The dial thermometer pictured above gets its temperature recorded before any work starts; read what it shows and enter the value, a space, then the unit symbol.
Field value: 275 °C
